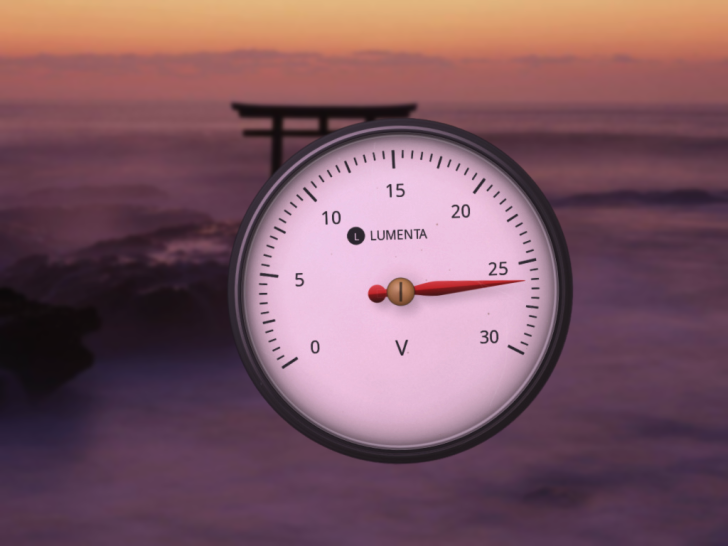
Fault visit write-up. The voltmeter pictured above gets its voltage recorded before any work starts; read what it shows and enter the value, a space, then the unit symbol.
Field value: 26 V
